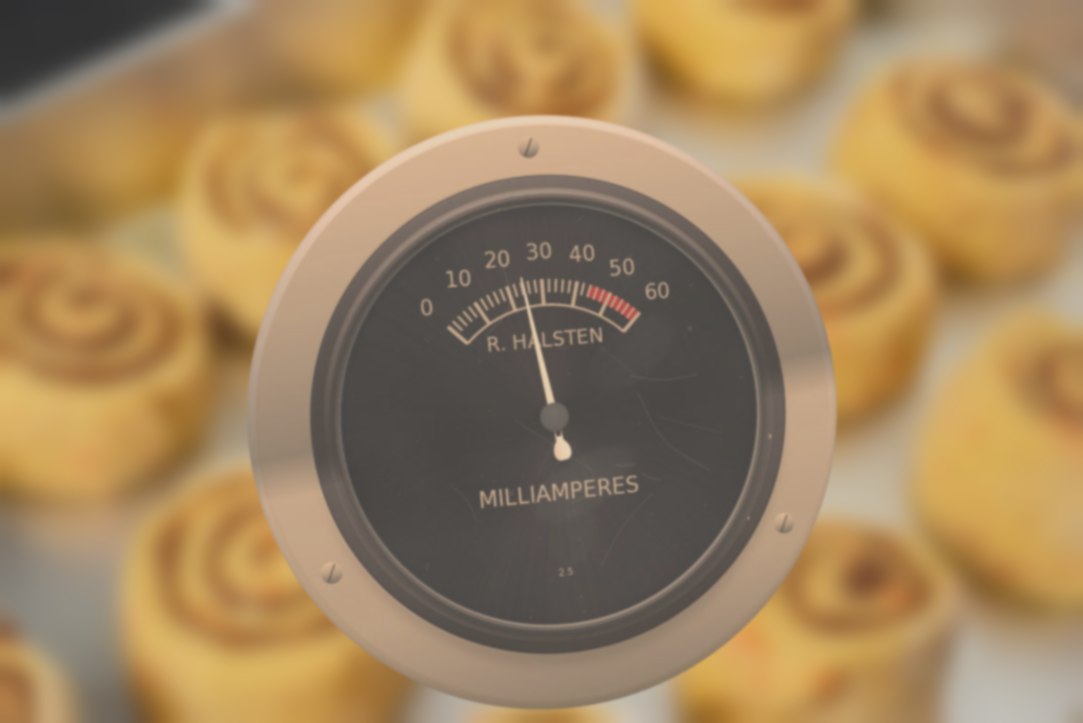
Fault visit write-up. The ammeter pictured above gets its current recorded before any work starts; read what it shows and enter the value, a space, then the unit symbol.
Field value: 24 mA
